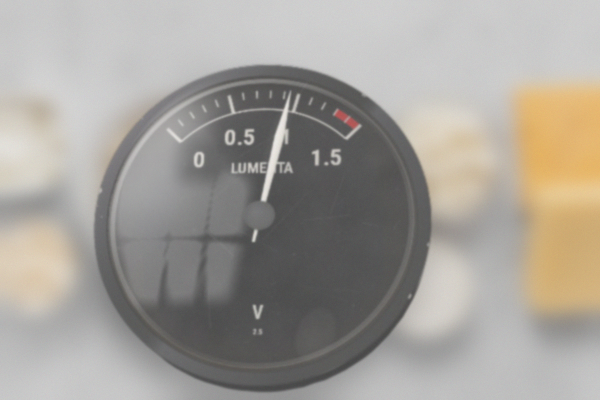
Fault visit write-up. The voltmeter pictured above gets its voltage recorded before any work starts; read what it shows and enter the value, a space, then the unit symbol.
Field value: 0.95 V
